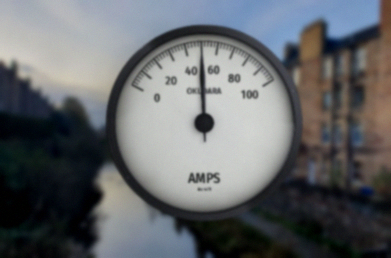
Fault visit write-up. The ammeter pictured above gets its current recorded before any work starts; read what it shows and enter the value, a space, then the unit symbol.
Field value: 50 A
